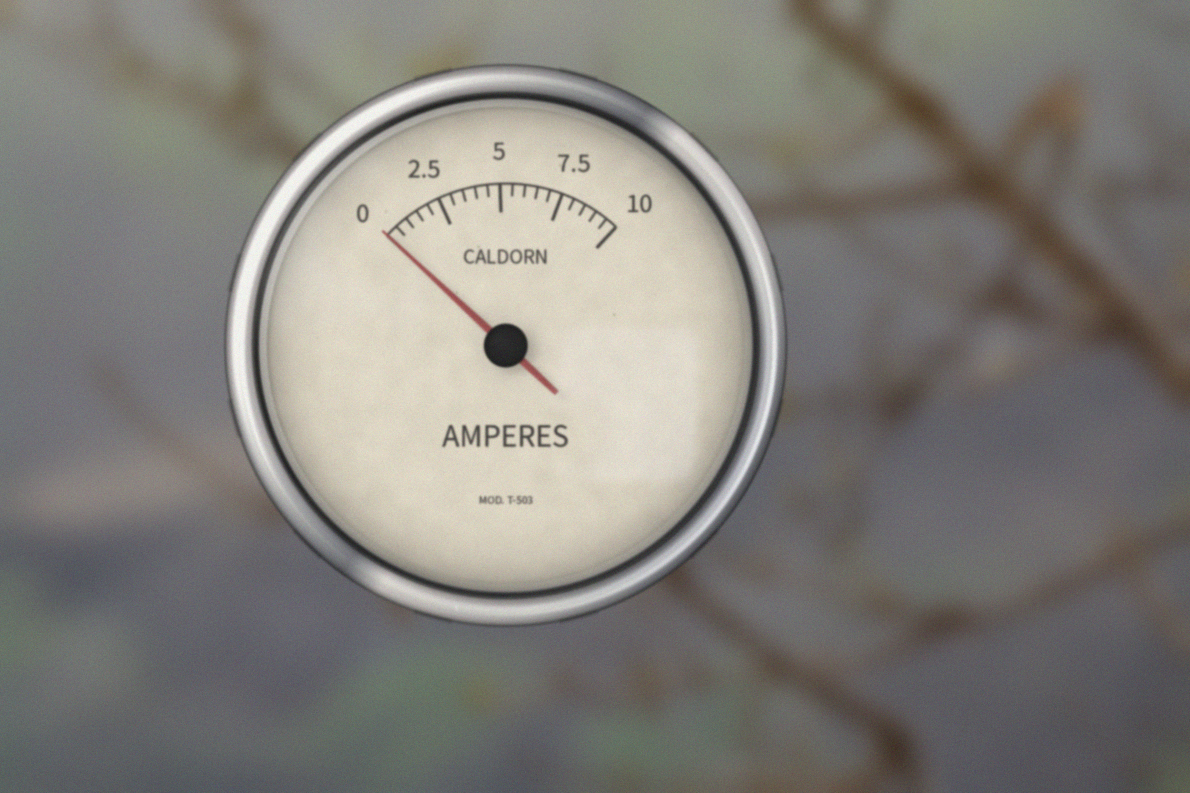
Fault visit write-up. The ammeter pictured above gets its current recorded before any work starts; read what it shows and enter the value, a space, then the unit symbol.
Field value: 0 A
